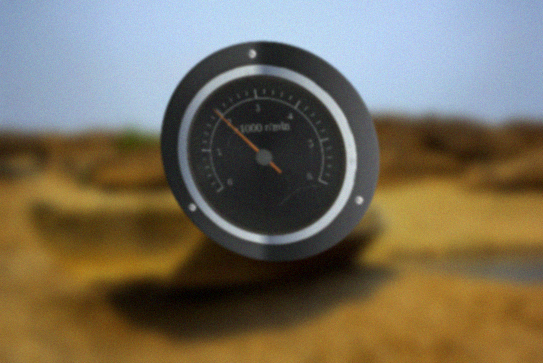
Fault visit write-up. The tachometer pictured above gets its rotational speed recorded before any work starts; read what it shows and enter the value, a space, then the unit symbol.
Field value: 2000 rpm
